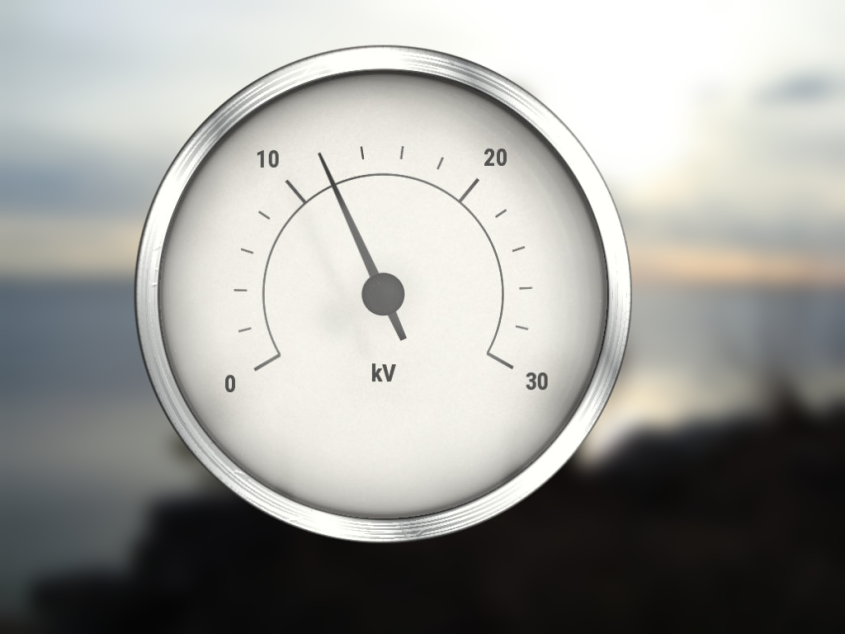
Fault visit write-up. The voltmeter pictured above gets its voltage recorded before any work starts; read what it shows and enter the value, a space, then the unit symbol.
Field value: 12 kV
